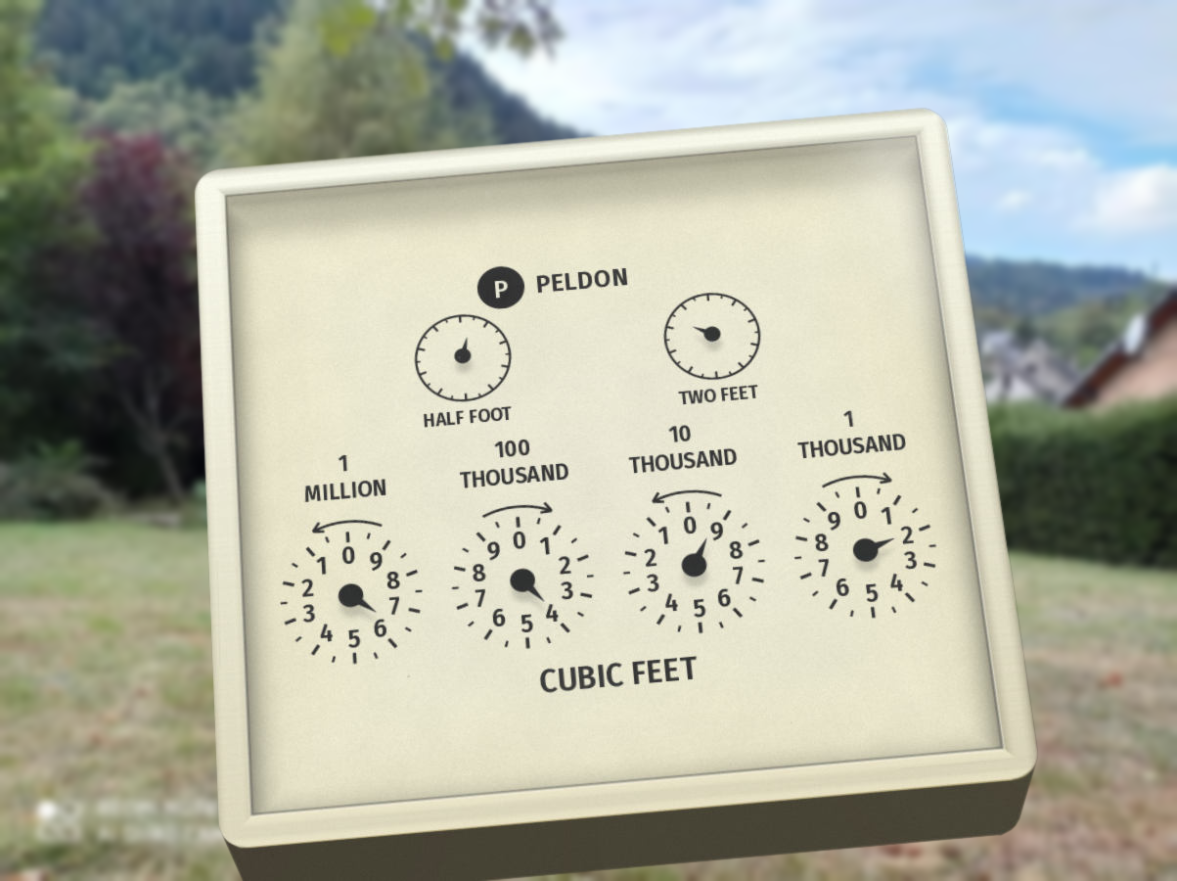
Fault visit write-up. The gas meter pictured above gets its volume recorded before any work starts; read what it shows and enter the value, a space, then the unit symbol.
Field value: 639200 ft³
